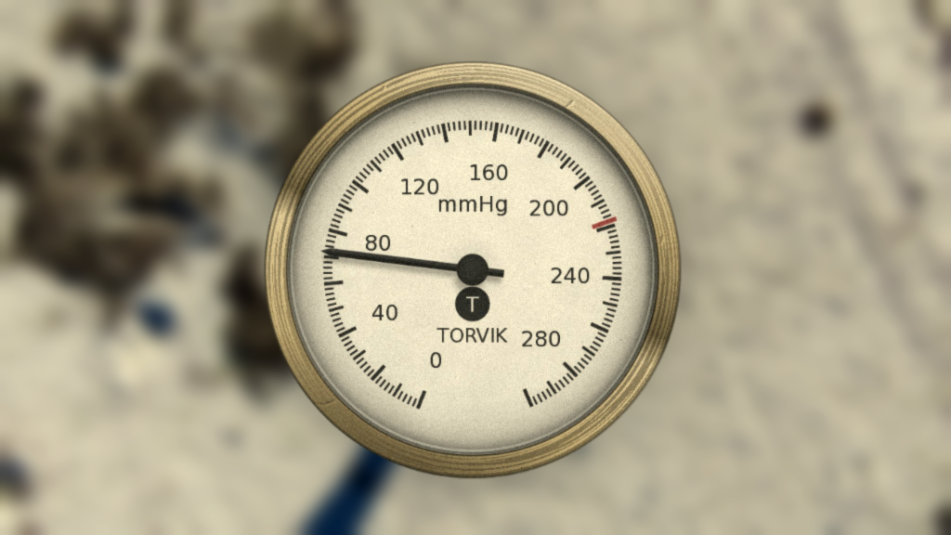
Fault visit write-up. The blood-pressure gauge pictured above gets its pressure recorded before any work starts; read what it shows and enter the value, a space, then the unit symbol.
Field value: 72 mmHg
